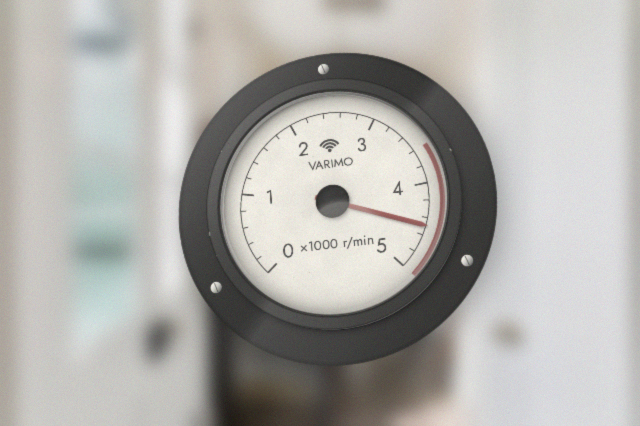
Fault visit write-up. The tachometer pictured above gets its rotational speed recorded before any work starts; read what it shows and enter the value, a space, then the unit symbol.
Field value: 4500 rpm
